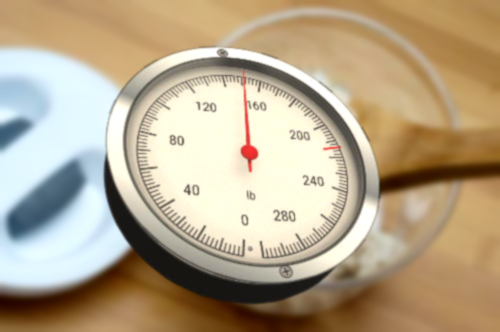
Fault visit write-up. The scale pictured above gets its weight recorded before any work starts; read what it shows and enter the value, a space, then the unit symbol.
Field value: 150 lb
